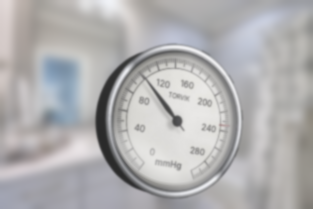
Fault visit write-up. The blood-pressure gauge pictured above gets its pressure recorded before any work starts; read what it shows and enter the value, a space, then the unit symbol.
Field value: 100 mmHg
